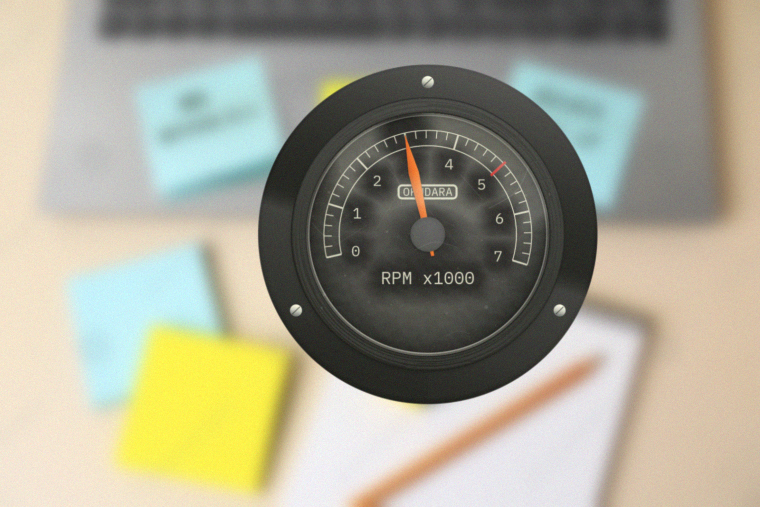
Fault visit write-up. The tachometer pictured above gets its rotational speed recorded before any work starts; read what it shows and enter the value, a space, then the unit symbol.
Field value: 3000 rpm
